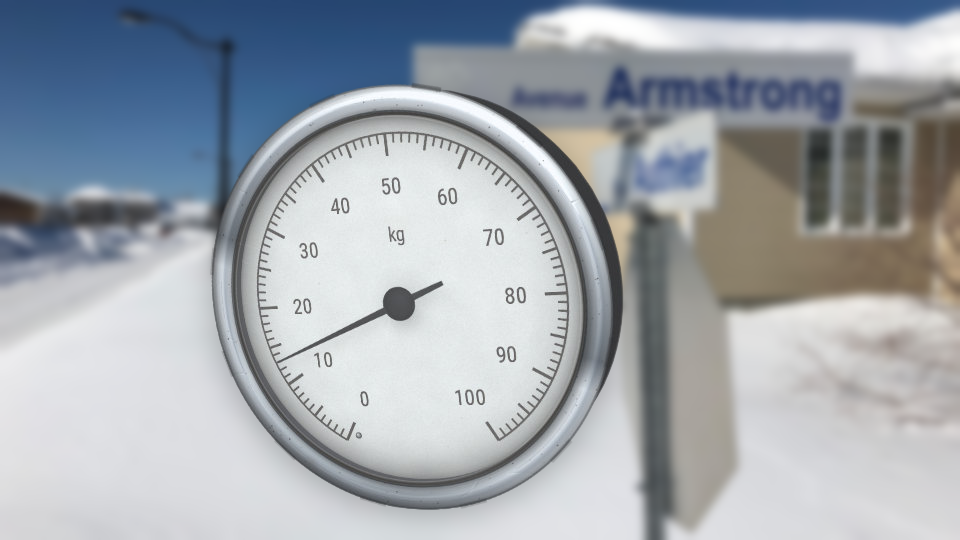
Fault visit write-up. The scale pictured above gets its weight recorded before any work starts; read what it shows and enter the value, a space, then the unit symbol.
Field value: 13 kg
